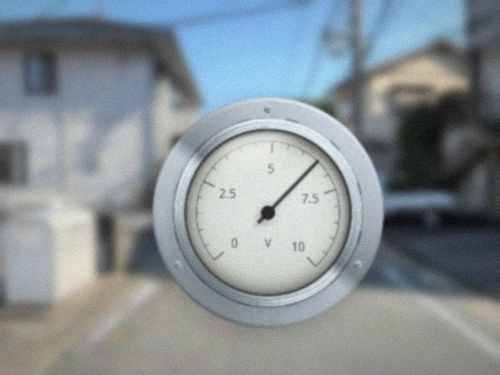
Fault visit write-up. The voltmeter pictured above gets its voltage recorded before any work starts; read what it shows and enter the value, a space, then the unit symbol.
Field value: 6.5 V
